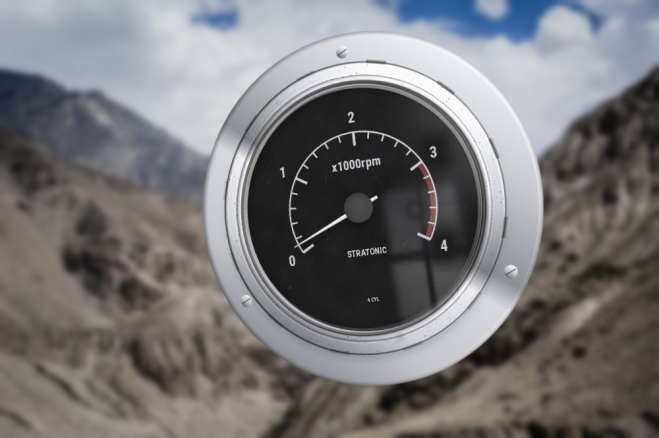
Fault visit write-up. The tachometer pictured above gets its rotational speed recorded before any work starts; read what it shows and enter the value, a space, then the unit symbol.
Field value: 100 rpm
